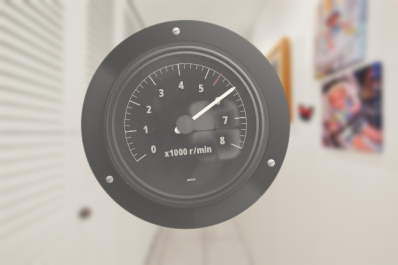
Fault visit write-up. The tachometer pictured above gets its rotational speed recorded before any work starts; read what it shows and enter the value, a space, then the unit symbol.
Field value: 6000 rpm
